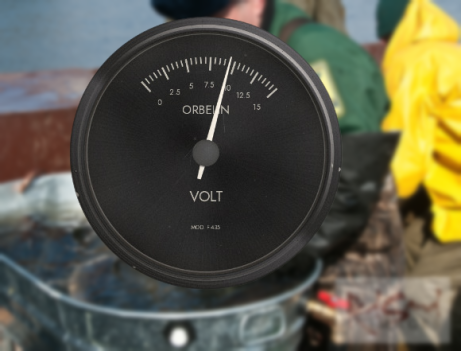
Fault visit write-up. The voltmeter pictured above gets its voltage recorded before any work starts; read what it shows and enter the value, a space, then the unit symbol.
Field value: 9.5 V
